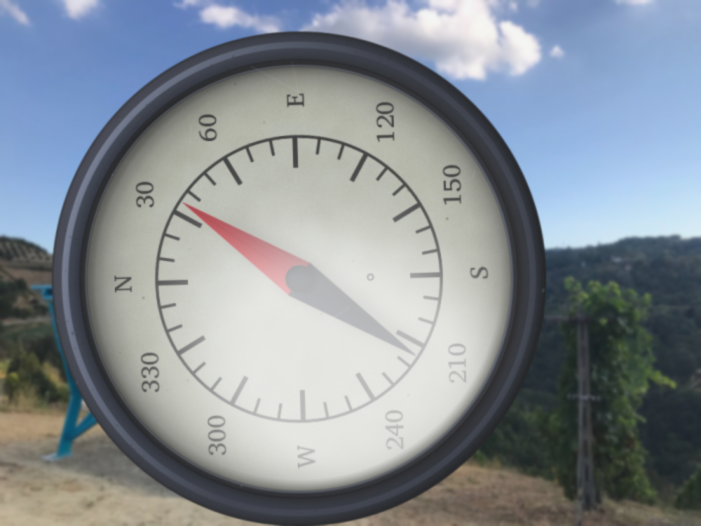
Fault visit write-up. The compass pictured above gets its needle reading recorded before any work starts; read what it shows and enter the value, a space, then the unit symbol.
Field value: 35 °
